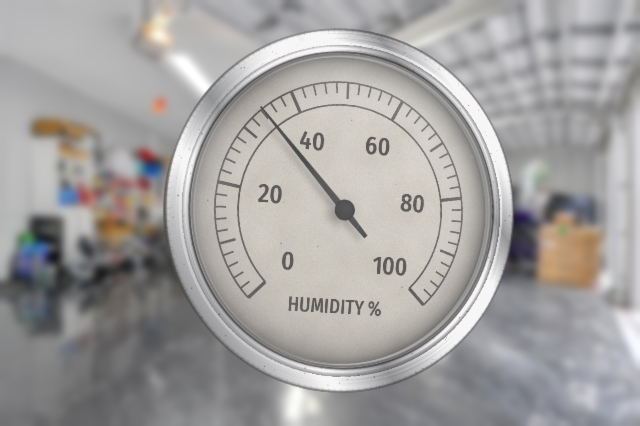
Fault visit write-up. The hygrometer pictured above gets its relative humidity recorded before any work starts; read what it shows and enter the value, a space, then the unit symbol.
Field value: 34 %
